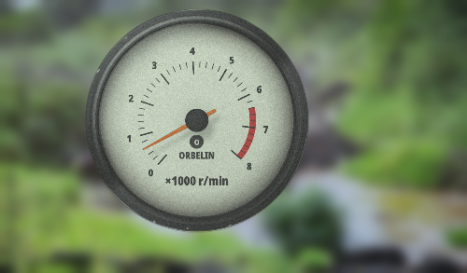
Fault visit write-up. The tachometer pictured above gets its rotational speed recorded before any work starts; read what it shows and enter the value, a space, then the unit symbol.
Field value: 600 rpm
